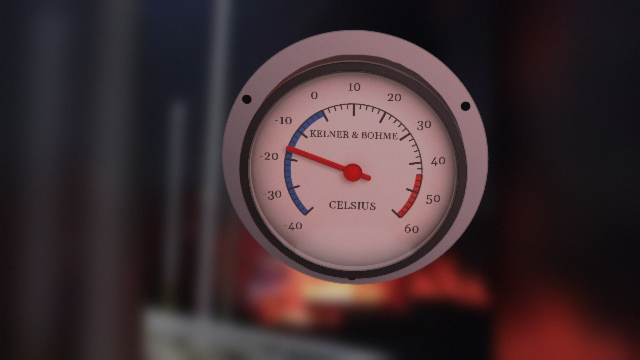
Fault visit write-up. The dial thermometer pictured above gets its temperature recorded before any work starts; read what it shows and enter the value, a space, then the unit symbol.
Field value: -16 °C
